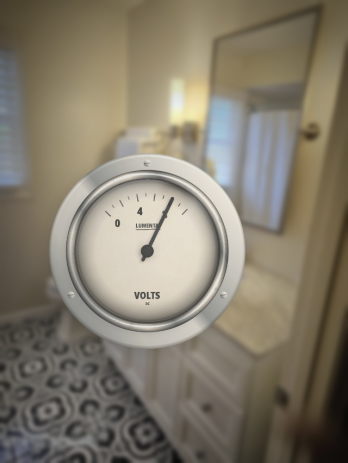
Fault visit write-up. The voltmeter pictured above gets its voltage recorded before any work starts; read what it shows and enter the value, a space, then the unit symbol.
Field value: 8 V
